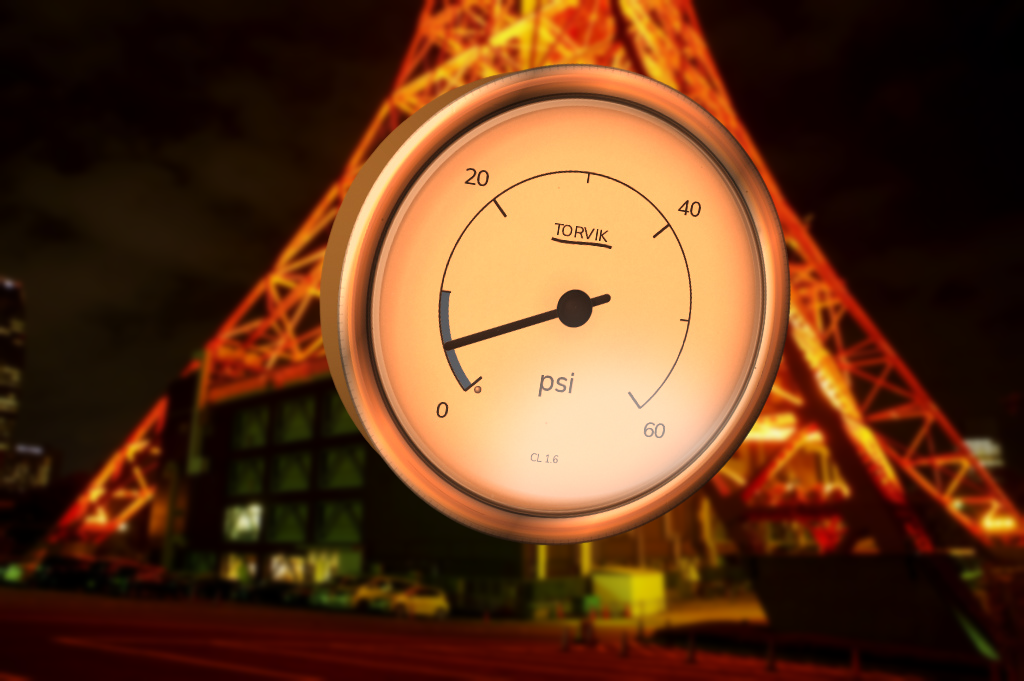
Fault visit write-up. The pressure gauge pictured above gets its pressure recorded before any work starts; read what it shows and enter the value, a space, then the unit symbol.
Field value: 5 psi
